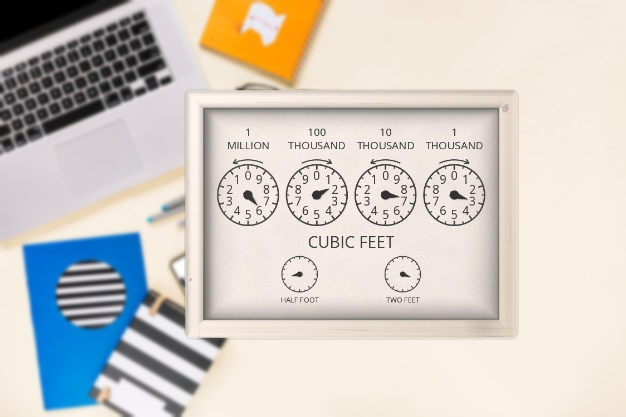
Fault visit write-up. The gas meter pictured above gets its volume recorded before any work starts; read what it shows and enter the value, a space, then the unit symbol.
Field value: 617300 ft³
